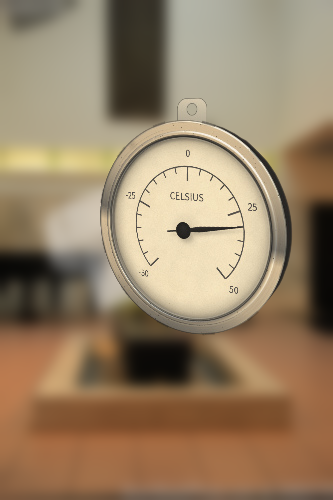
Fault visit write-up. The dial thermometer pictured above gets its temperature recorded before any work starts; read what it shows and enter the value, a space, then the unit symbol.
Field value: 30 °C
